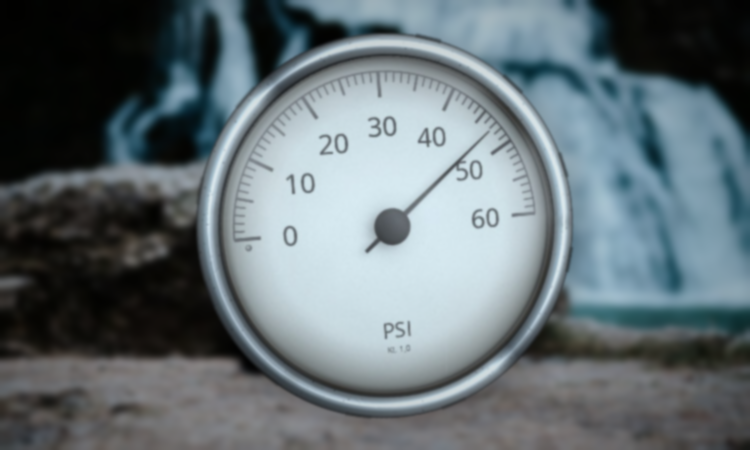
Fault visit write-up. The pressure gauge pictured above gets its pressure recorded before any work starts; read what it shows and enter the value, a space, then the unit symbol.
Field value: 47 psi
